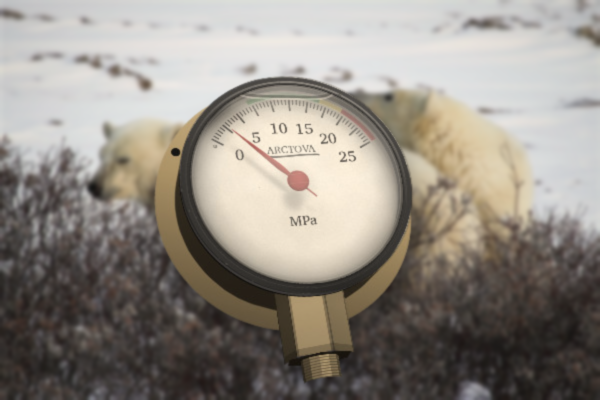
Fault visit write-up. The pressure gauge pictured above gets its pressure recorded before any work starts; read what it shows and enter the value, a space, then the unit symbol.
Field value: 2.5 MPa
